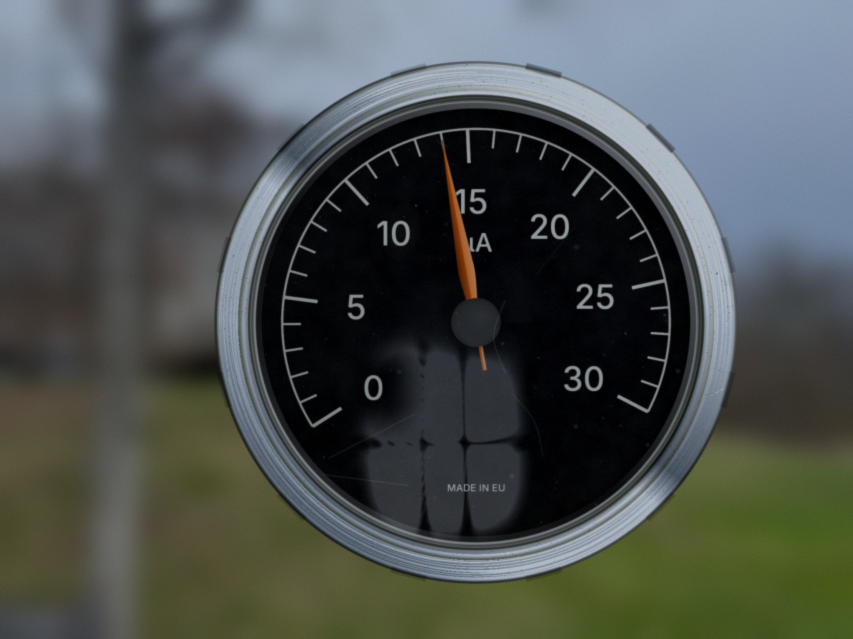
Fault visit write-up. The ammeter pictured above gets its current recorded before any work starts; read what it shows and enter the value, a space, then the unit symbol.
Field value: 14 µA
